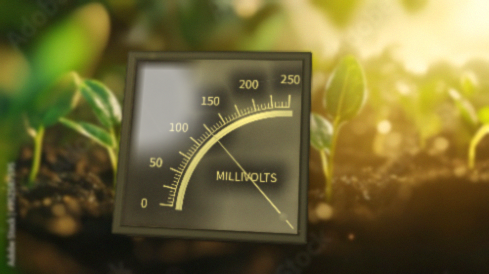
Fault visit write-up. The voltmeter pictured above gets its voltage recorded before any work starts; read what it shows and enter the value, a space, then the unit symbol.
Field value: 125 mV
